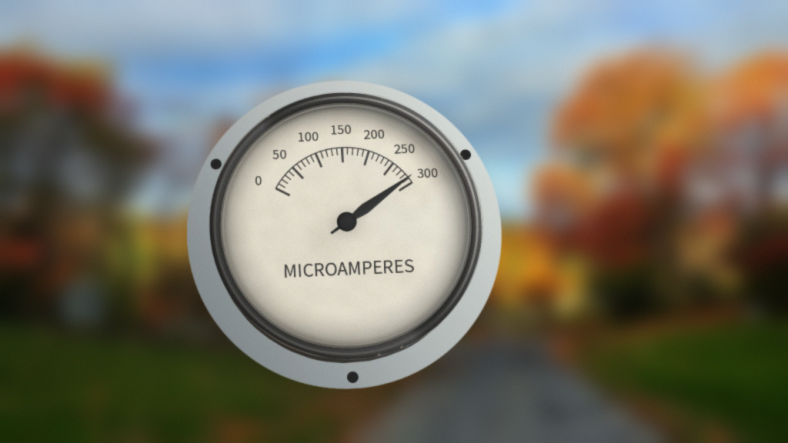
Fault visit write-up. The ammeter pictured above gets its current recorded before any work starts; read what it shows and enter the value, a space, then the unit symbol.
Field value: 290 µA
